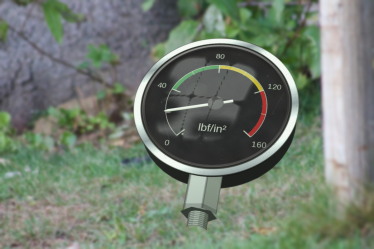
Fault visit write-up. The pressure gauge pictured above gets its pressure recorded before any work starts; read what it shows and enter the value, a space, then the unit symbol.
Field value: 20 psi
